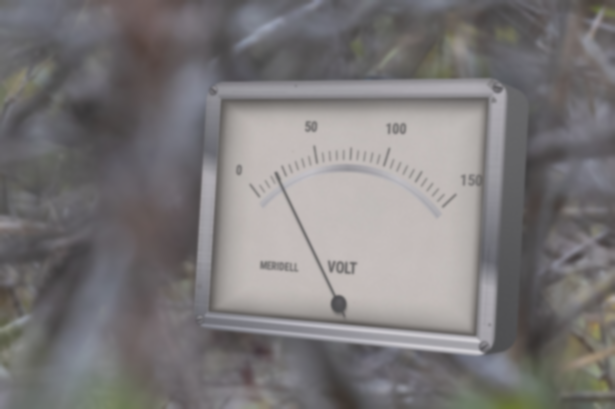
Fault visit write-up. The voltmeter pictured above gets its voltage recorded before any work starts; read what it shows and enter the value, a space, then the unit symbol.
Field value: 20 V
